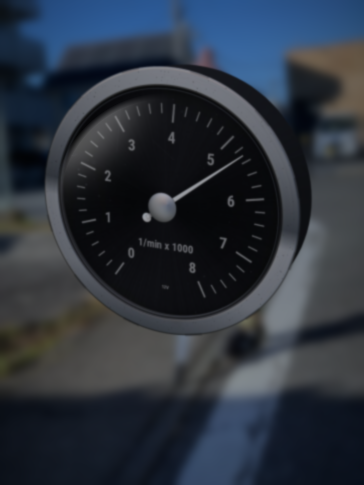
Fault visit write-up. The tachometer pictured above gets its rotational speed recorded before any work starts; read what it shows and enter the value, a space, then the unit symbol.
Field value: 5300 rpm
